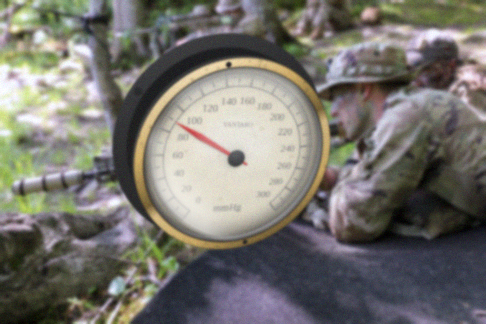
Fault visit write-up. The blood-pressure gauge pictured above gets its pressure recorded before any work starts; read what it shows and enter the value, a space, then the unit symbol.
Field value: 90 mmHg
